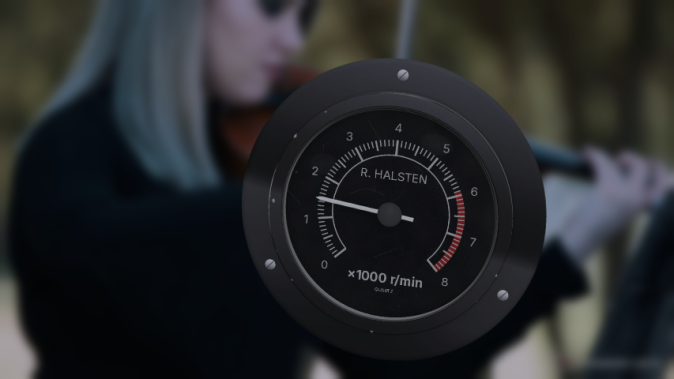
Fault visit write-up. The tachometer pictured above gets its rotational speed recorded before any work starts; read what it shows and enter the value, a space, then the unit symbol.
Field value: 1500 rpm
